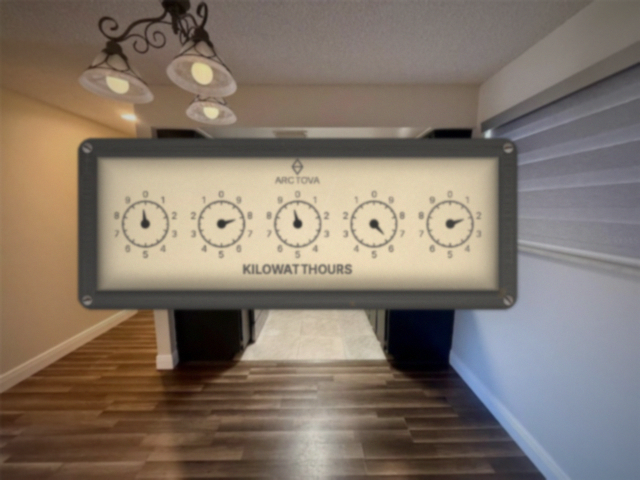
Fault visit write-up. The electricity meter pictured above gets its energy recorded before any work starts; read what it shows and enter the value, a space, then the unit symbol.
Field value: 97962 kWh
